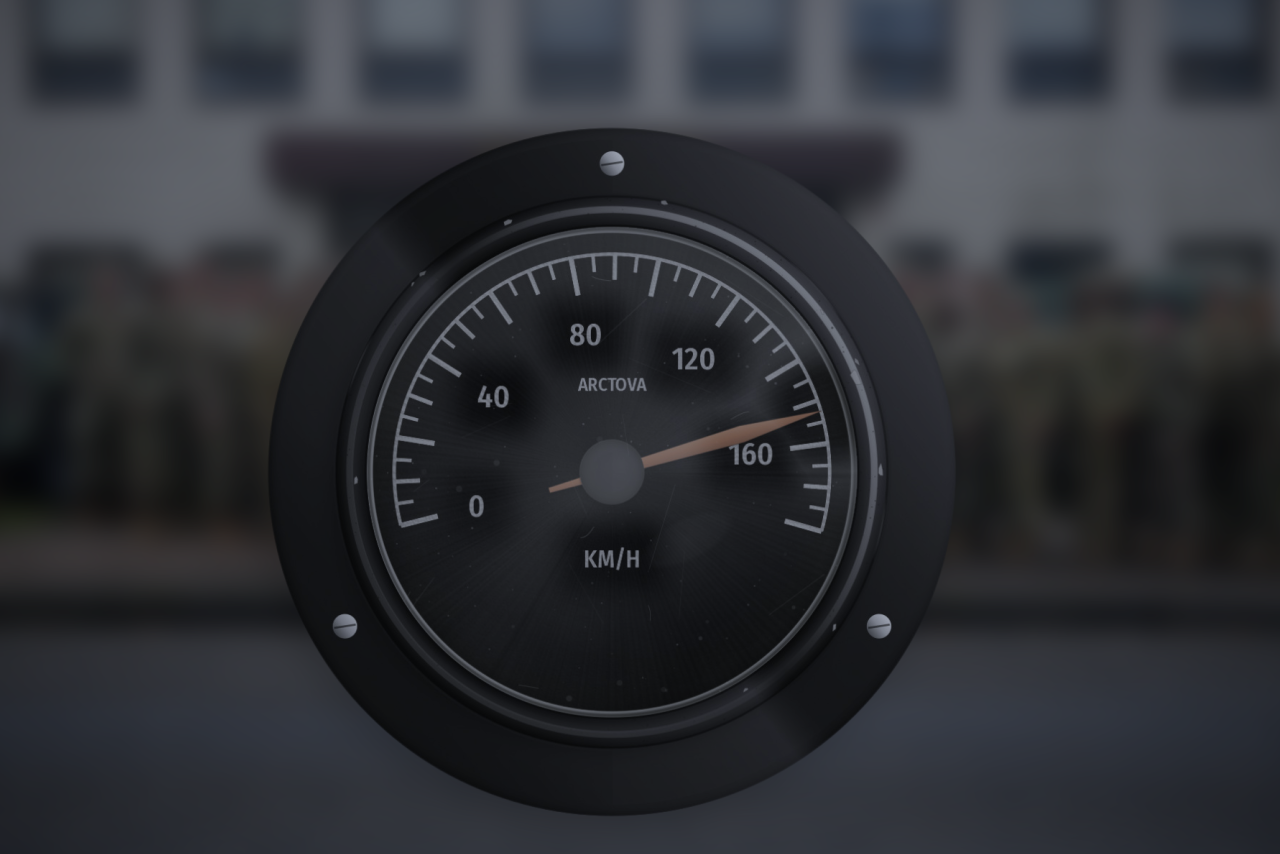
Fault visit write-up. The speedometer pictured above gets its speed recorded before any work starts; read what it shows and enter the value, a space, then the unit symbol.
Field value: 152.5 km/h
